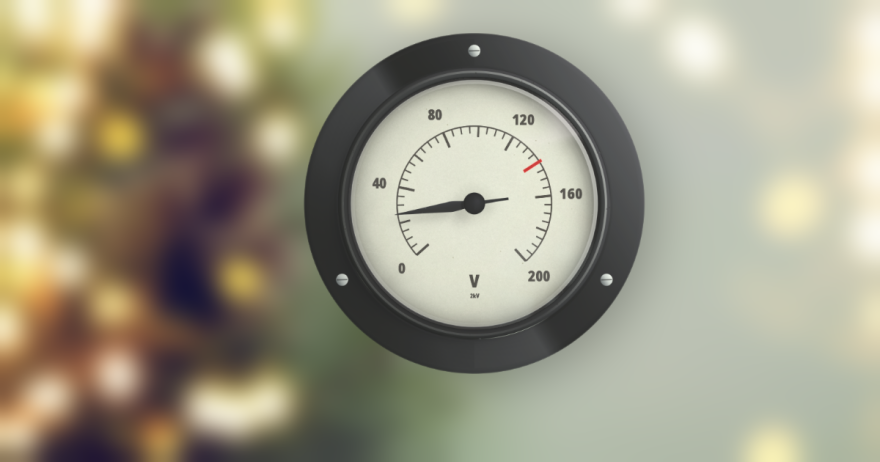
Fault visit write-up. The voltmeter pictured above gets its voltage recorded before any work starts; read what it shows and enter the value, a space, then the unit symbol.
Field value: 25 V
